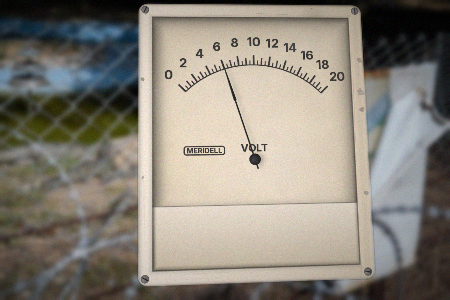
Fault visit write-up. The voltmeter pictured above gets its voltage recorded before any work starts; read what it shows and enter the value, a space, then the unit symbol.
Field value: 6 V
